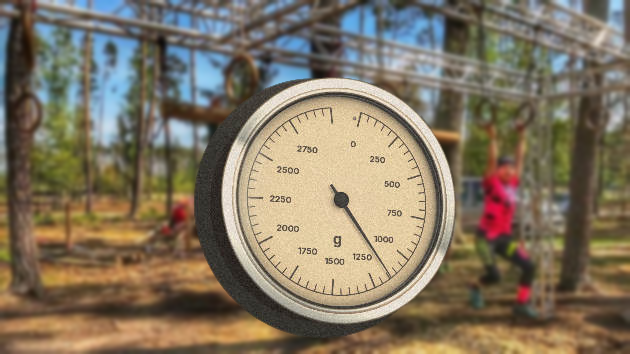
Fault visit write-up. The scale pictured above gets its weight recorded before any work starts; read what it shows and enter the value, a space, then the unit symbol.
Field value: 1150 g
